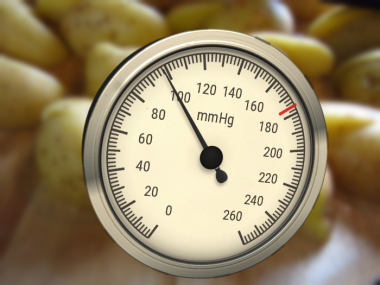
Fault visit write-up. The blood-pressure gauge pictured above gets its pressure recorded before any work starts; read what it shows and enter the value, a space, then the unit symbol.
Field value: 98 mmHg
